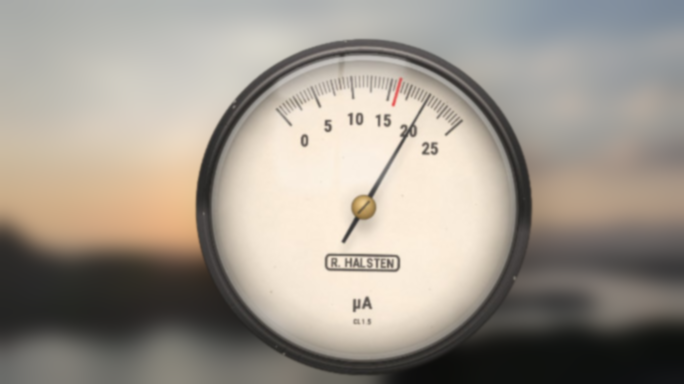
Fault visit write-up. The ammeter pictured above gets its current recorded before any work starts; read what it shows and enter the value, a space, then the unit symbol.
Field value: 20 µA
